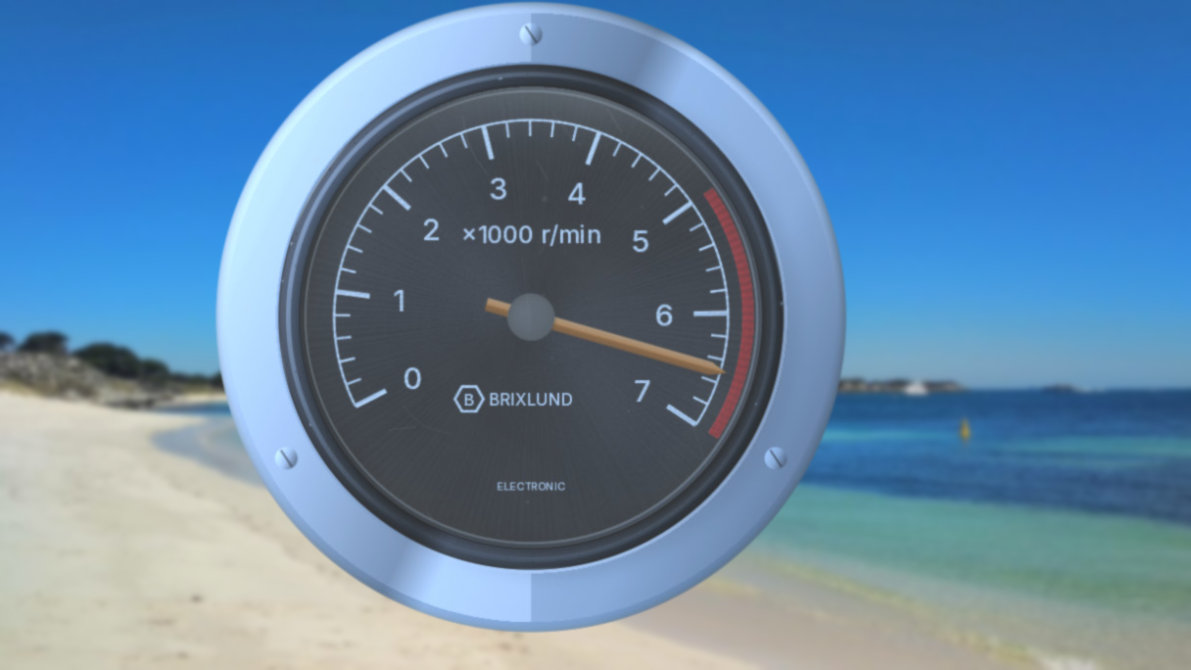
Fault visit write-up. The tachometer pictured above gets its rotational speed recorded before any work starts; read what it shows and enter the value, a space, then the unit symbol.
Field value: 6500 rpm
